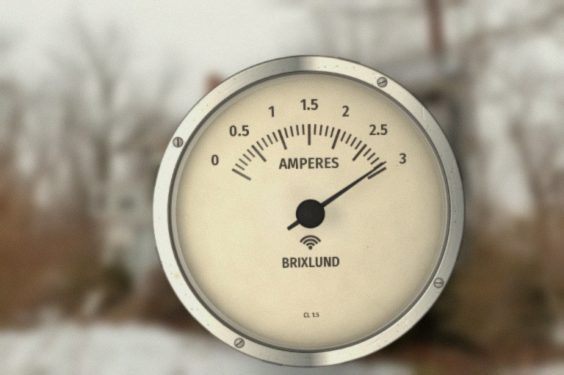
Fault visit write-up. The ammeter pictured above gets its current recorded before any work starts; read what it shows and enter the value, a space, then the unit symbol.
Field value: 2.9 A
